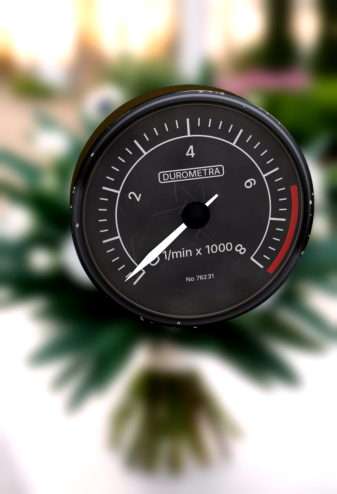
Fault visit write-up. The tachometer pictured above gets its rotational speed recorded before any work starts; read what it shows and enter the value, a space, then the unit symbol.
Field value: 200 rpm
